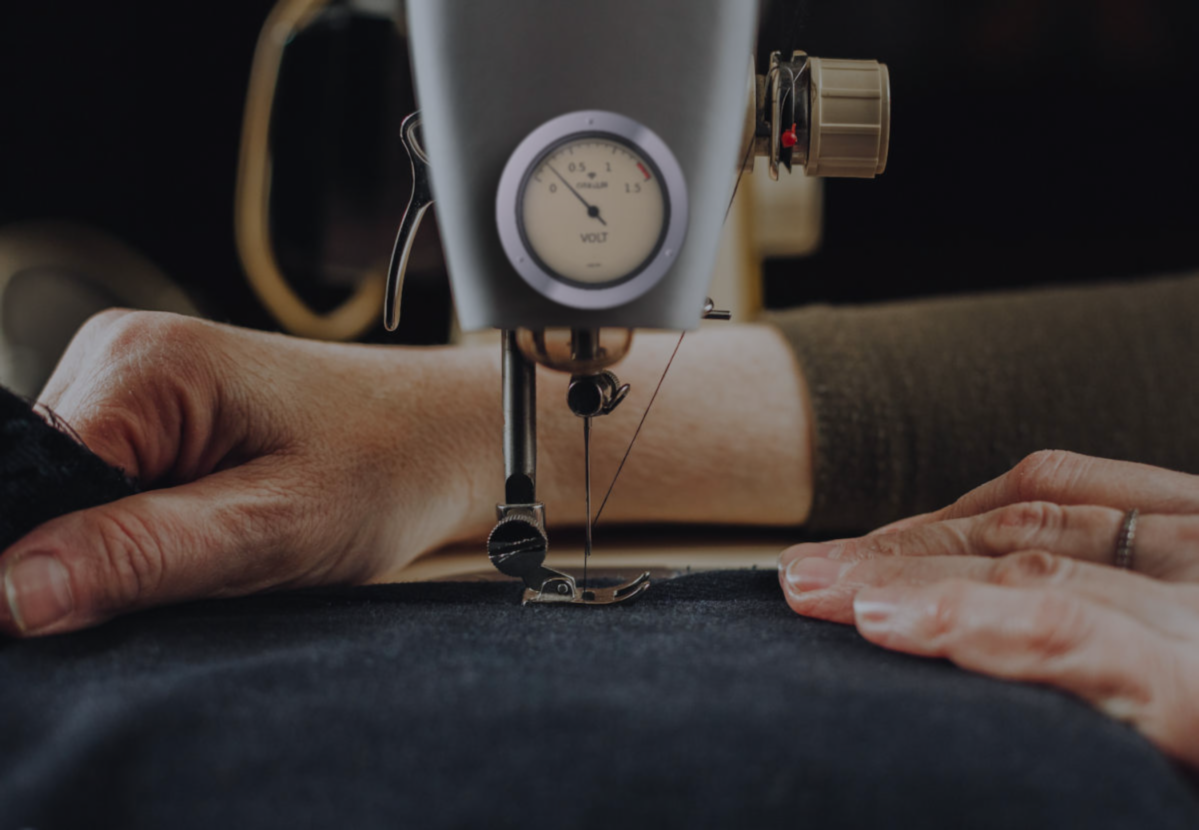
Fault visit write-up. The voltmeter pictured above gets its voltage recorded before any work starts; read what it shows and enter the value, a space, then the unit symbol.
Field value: 0.2 V
